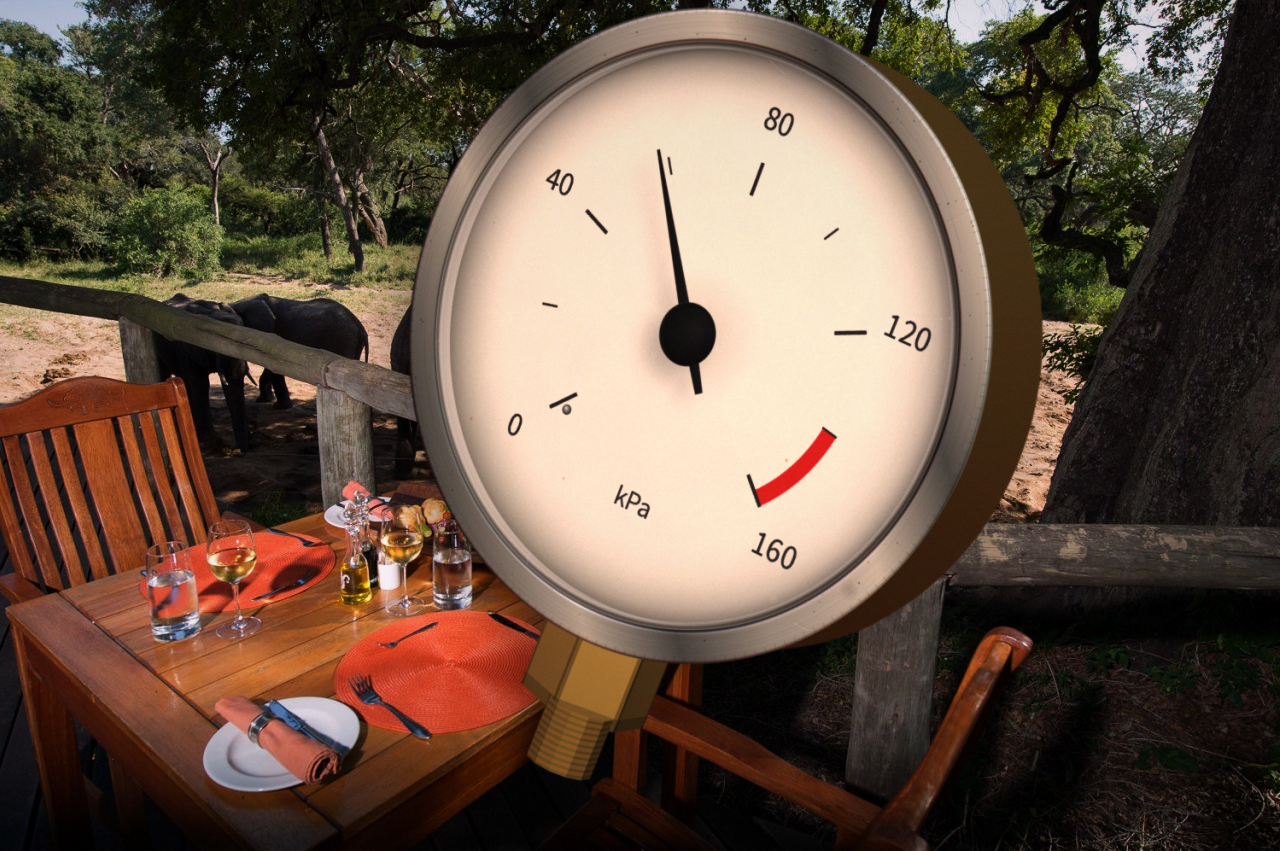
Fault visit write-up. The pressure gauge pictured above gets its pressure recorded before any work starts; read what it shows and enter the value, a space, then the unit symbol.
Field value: 60 kPa
